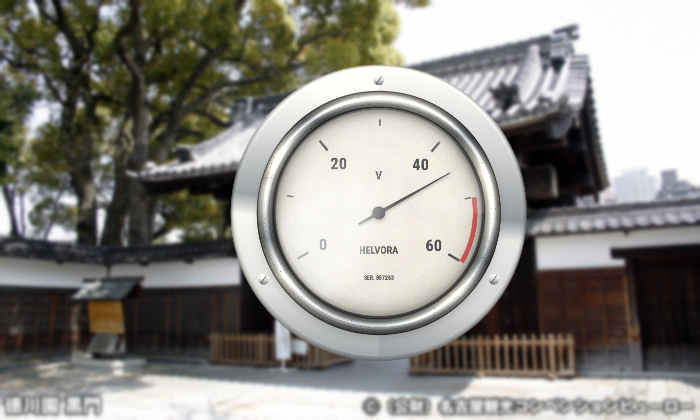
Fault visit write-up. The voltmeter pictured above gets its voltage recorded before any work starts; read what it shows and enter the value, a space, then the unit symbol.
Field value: 45 V
